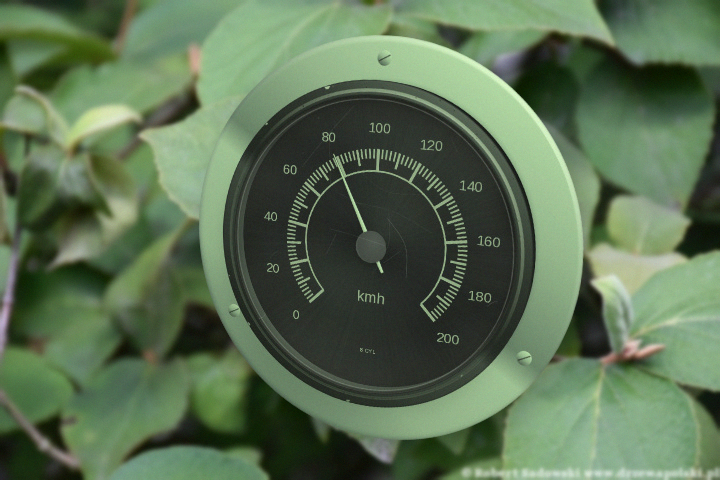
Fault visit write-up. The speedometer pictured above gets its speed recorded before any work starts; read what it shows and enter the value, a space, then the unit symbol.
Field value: 80 km/h
